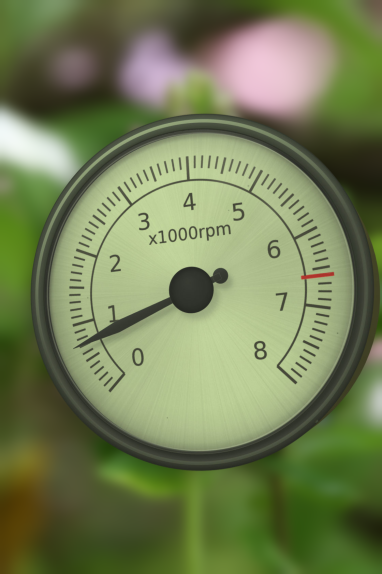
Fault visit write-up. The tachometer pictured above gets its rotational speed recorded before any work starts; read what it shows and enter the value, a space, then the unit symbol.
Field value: 700 rpm
